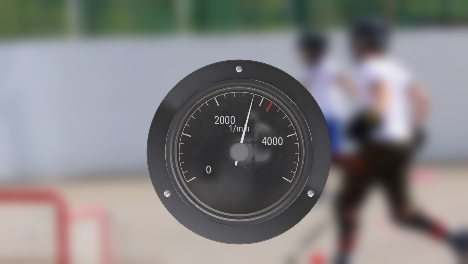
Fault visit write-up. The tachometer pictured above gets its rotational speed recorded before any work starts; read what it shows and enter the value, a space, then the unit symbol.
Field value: 2800 rpm
